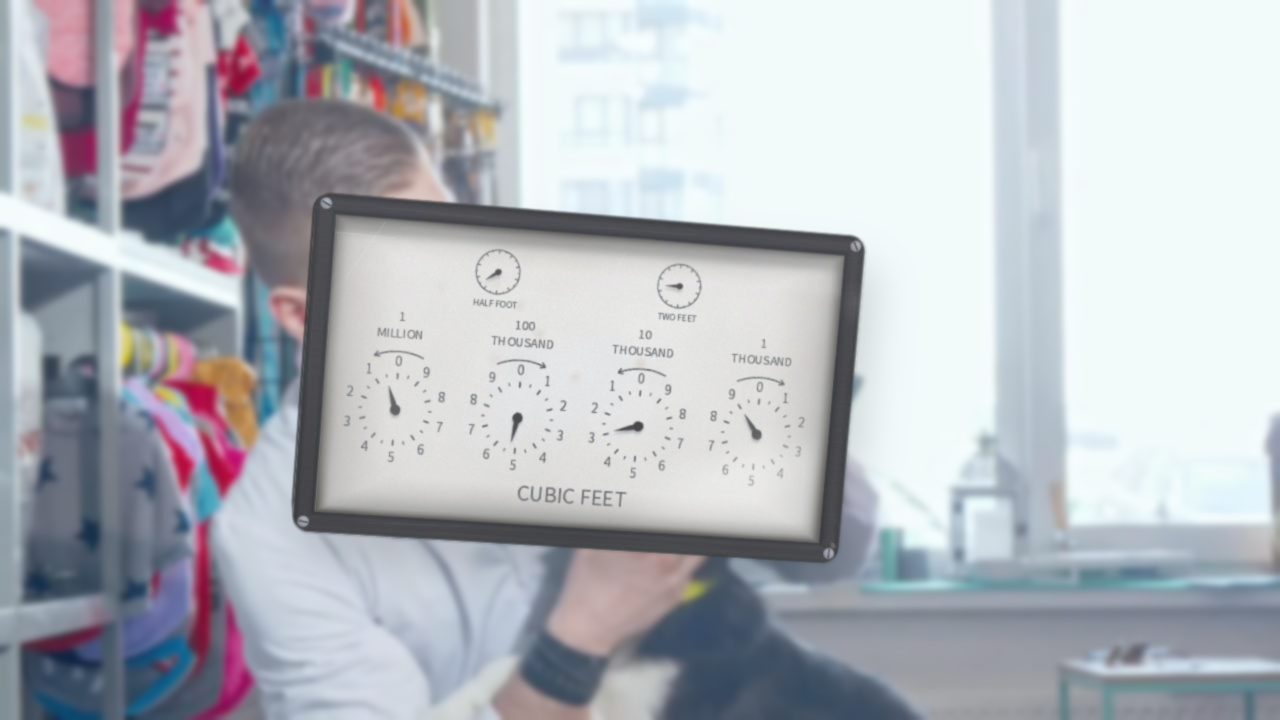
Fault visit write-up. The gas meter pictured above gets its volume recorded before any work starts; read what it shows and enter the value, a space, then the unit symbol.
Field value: 52900 ft³
